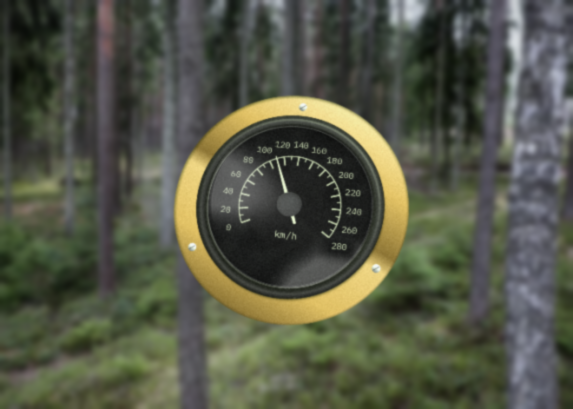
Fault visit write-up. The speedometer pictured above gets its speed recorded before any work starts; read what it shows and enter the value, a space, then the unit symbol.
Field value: 110 km/h
